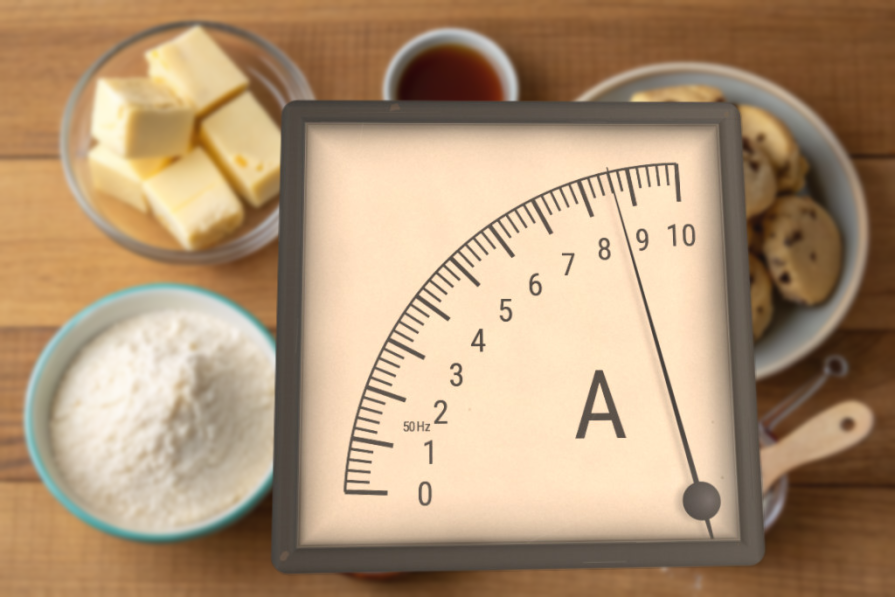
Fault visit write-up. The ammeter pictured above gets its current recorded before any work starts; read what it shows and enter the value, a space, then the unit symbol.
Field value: 8.6 A
